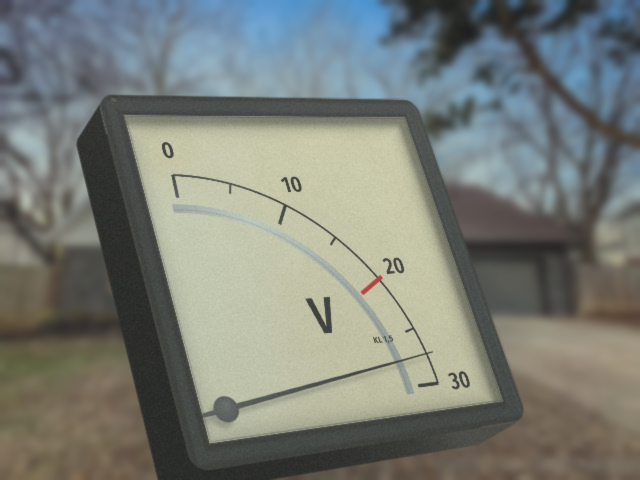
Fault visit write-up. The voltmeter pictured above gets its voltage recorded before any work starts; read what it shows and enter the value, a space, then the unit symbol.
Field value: 27.5 V
